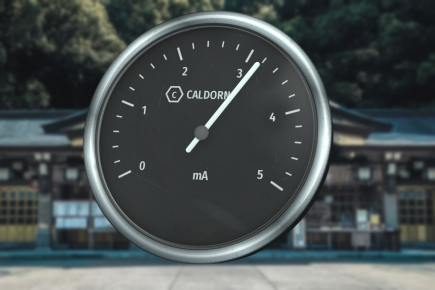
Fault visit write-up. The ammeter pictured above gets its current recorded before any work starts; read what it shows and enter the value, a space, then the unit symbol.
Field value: 3.2 mA
